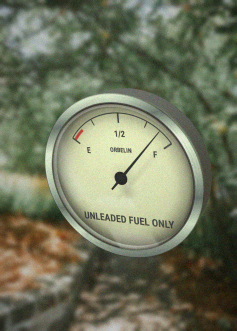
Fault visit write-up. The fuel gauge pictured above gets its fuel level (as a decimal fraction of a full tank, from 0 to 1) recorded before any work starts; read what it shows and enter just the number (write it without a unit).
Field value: 0.875
